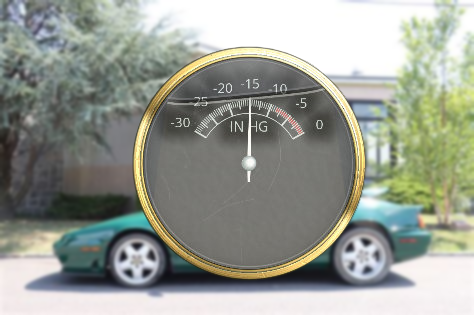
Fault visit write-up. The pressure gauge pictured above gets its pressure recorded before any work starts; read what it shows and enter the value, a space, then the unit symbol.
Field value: -15 inHg
